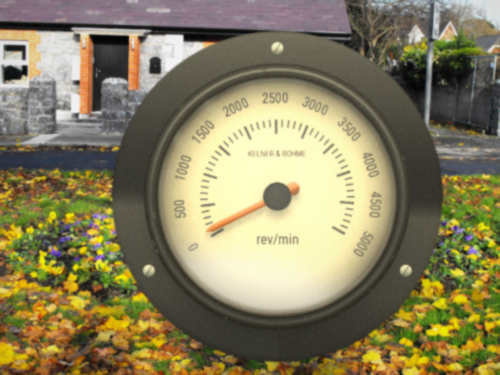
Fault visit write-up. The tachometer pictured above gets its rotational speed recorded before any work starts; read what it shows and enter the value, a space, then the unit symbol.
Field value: 100 rpm
